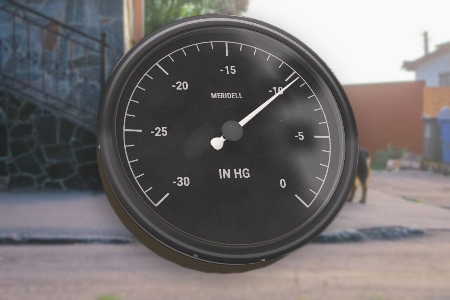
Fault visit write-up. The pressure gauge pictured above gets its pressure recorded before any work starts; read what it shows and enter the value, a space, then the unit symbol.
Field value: -9.5 inHg
